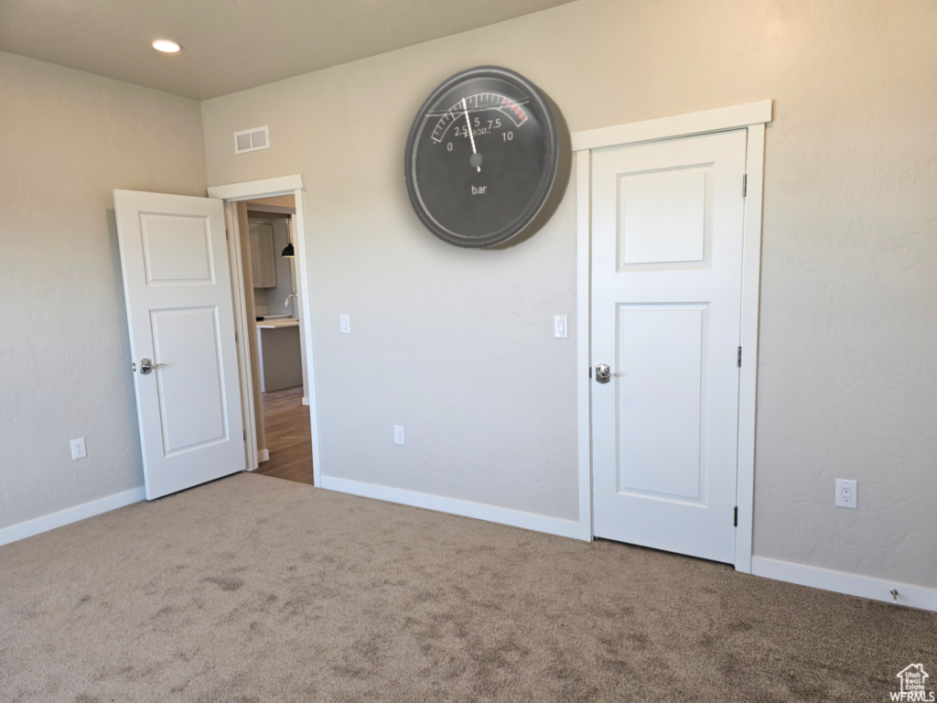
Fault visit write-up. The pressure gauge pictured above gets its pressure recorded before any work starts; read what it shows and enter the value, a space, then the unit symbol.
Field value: 4 bar
